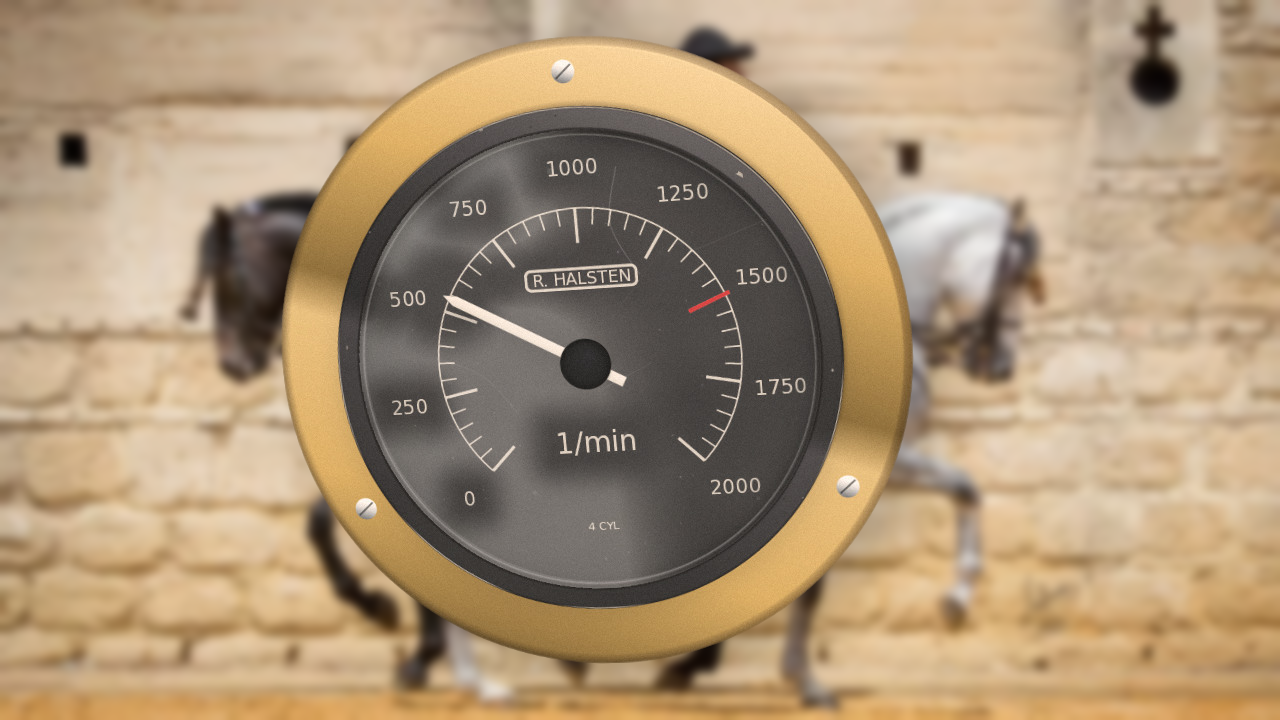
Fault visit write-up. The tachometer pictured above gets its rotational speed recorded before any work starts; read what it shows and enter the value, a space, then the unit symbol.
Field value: 550 rpm
